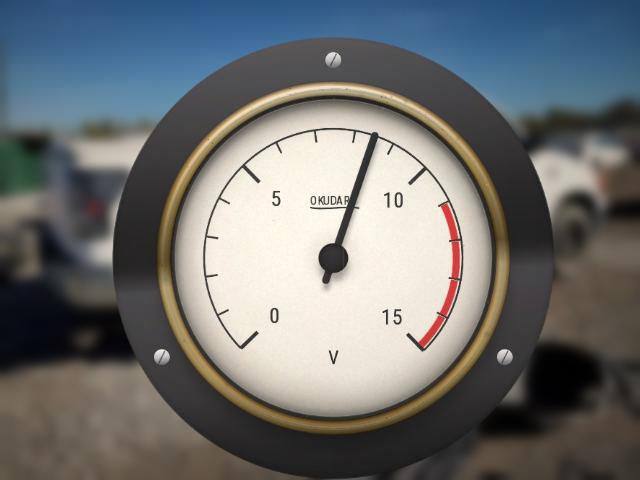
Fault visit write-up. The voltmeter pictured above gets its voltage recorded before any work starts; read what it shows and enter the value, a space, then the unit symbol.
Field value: 8.5 V
